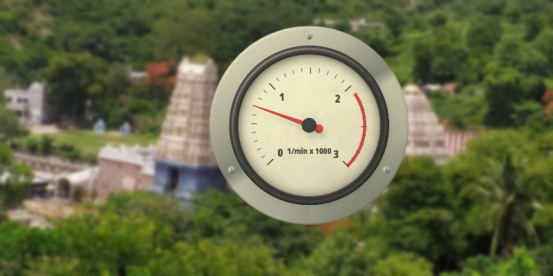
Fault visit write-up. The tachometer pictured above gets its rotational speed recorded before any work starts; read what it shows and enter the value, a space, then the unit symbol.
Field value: 700 rpm
